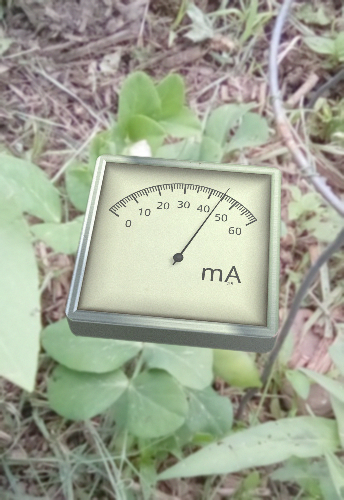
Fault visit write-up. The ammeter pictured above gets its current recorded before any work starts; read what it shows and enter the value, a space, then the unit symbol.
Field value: 45 mA
